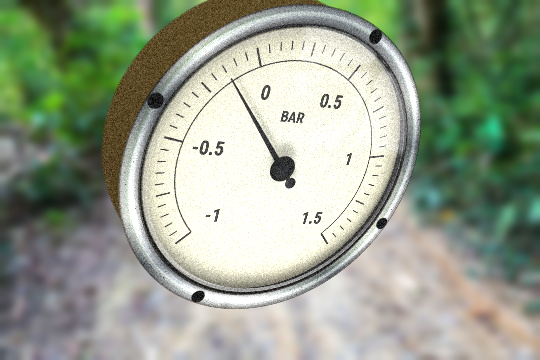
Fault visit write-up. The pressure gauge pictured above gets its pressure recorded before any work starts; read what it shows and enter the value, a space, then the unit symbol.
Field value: -0.15 bar
